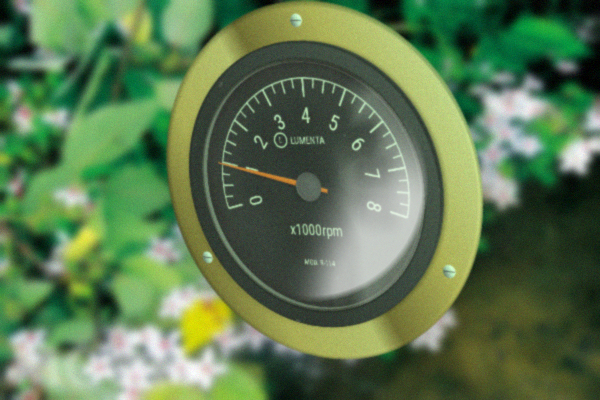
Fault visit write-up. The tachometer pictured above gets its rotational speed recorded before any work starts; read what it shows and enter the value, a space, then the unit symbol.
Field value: 1000 rpm
